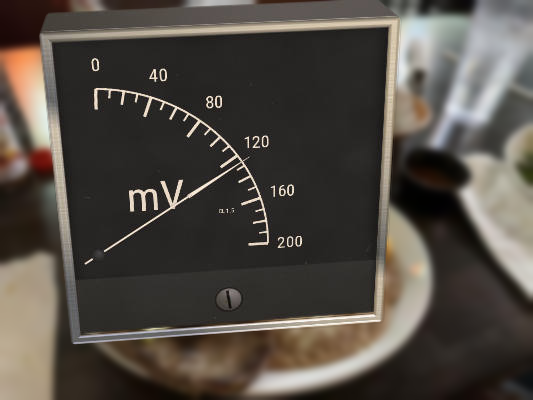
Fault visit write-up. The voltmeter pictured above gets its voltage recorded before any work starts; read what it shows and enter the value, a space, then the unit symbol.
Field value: 125 mV
